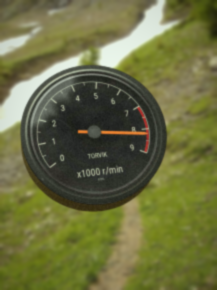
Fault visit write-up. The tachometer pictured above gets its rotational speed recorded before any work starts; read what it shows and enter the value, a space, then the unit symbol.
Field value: 8250 rpm
